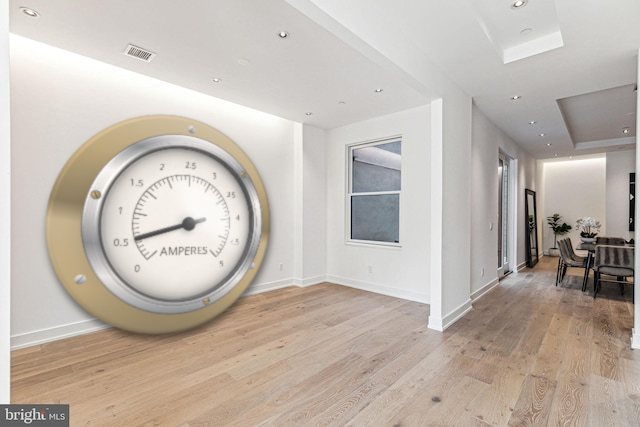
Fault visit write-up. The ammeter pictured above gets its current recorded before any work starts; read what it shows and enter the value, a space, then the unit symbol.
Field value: 0.5 A
